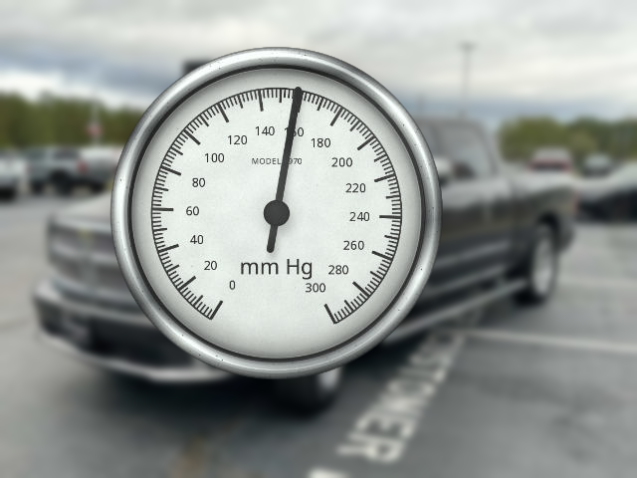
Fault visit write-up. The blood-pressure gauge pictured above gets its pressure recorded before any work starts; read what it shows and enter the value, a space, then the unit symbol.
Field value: 158 mmHg
